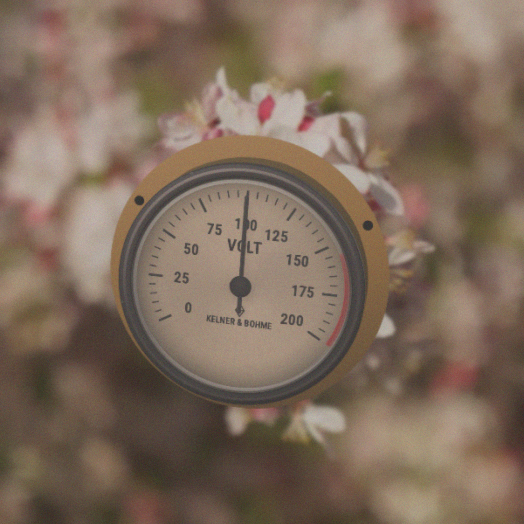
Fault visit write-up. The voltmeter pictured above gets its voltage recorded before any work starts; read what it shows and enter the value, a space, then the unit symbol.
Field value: 100 V
